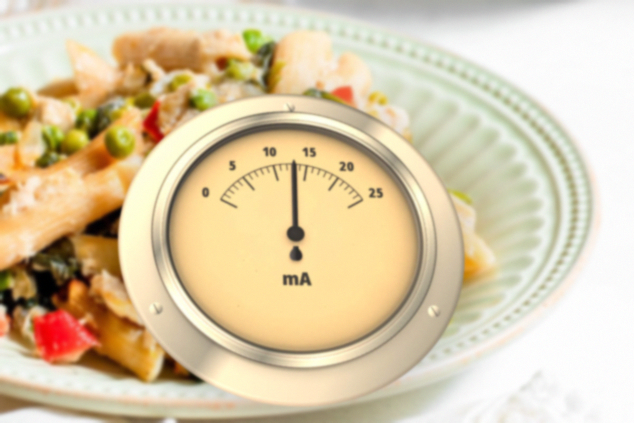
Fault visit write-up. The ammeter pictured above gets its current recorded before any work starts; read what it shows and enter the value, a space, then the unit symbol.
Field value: 13 mA
